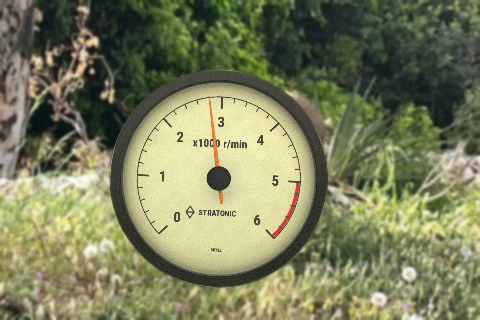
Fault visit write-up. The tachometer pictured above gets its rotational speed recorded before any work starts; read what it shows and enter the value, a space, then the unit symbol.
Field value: 2800 rpm
